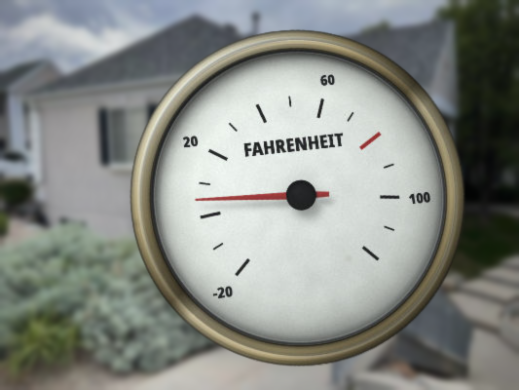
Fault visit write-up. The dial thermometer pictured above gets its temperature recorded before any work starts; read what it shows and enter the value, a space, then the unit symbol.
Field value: 5 °F
